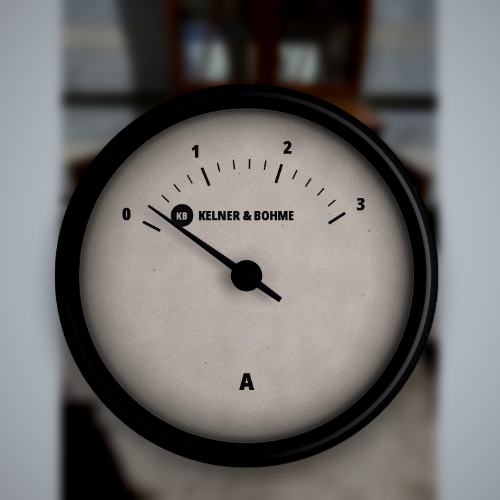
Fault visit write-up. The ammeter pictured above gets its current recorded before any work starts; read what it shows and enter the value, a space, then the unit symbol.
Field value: 0.2 A
